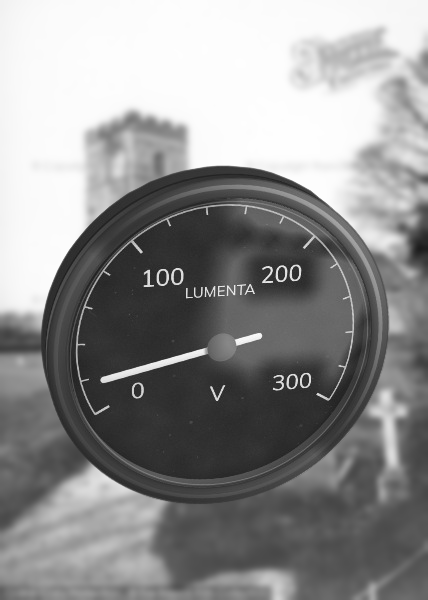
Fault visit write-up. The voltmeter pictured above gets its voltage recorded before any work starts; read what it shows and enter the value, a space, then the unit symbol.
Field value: 20 V
